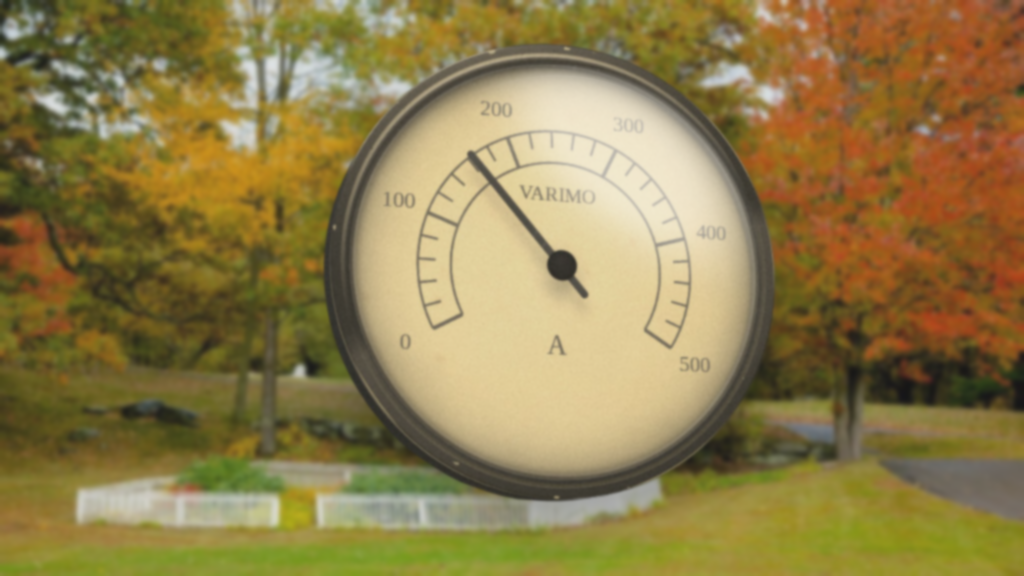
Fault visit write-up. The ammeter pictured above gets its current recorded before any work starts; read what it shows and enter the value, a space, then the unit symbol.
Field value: 160 A
